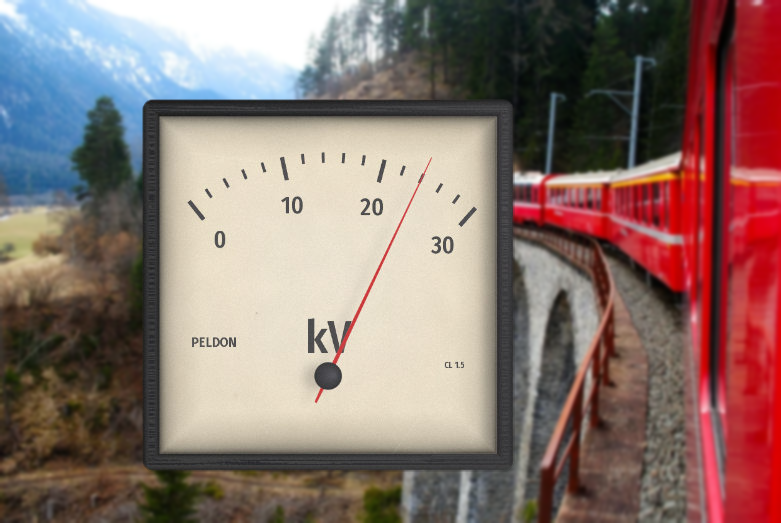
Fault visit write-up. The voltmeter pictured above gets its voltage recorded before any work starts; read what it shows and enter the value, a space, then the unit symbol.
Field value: 24 kV
